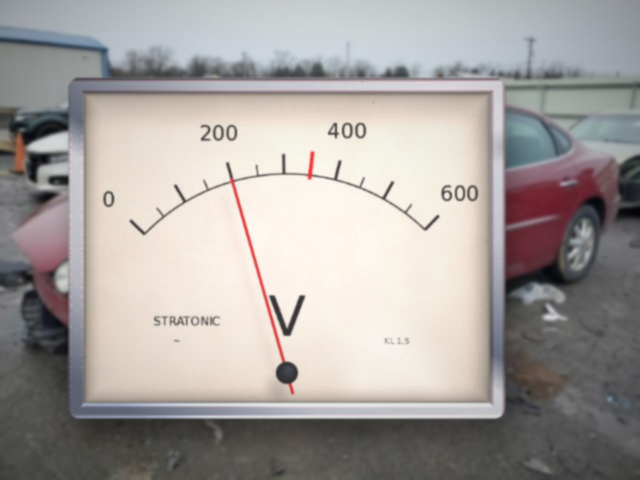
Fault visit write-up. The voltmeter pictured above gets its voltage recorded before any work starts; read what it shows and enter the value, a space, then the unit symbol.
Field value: 200 V
